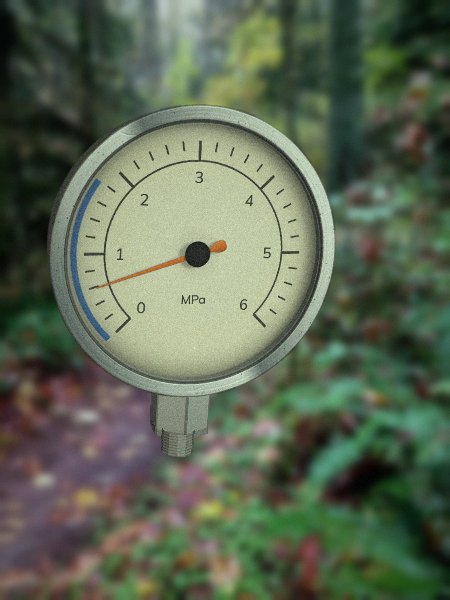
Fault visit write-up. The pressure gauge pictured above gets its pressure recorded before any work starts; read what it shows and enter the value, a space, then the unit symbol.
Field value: 0.6 MPa
